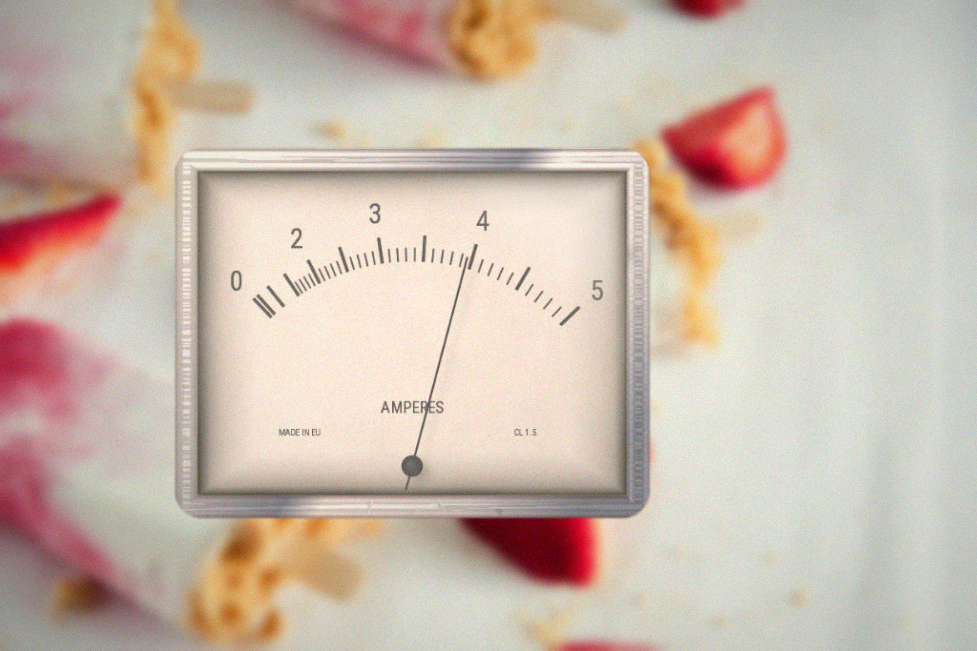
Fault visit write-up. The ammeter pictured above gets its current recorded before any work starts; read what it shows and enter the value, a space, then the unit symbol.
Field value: 3.95 A
